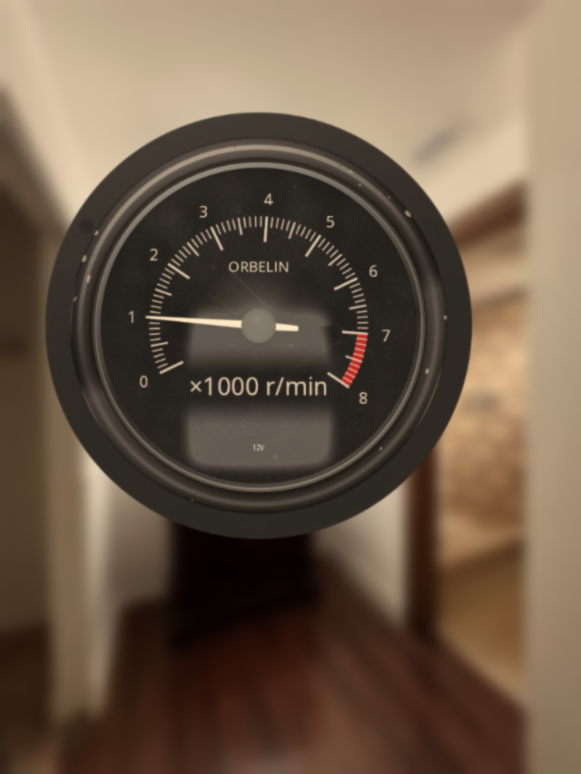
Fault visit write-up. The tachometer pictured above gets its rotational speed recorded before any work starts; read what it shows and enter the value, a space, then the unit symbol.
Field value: 1000 rpm
